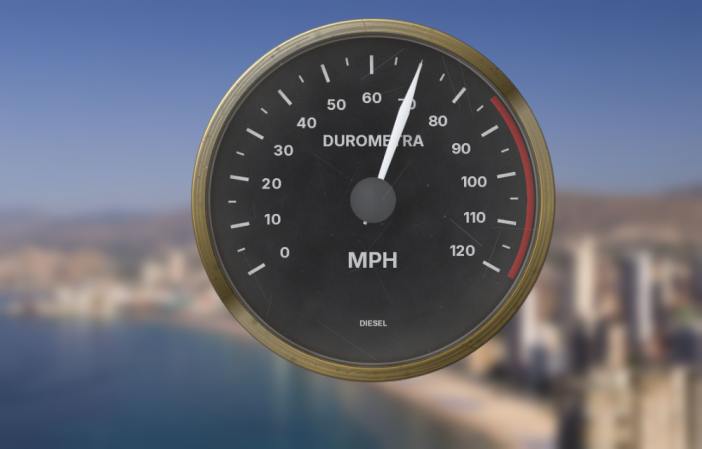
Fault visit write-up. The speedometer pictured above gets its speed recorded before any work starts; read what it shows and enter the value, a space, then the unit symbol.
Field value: 70 mph
